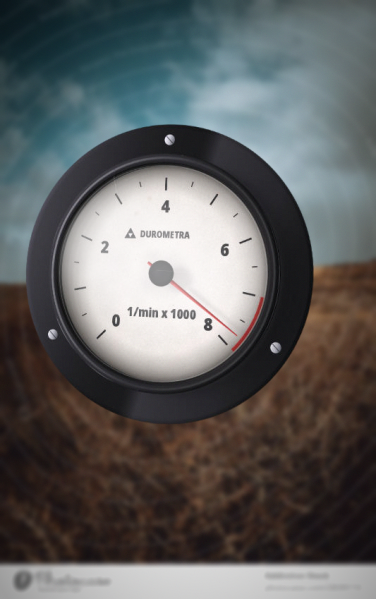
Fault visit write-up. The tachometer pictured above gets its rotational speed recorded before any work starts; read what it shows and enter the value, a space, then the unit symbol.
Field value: 7750 rpm
